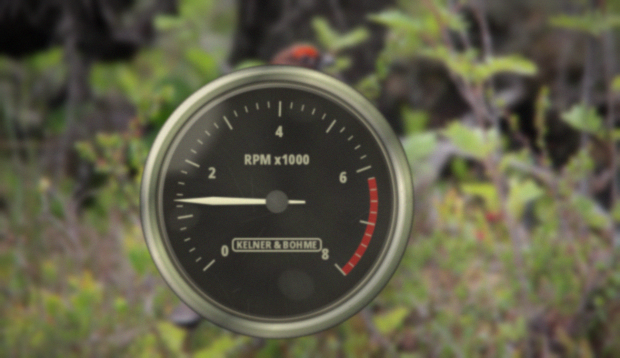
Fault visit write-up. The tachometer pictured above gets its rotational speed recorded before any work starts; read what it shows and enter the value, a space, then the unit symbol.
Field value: 1300 rpm
